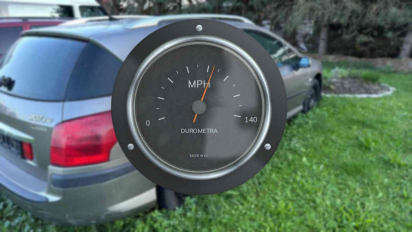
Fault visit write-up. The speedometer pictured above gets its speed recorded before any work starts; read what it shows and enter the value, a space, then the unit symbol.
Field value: 85 mph
